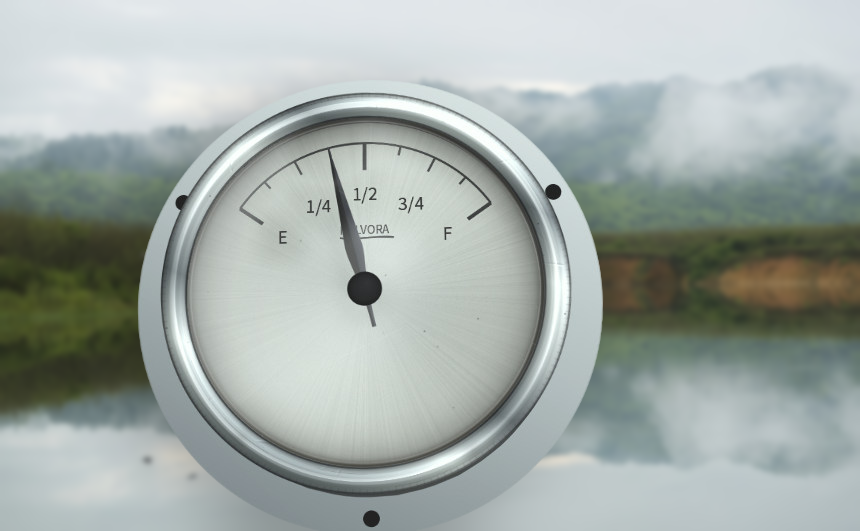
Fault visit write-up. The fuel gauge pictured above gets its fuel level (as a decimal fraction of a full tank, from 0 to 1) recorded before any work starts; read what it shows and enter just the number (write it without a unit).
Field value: 0.375
